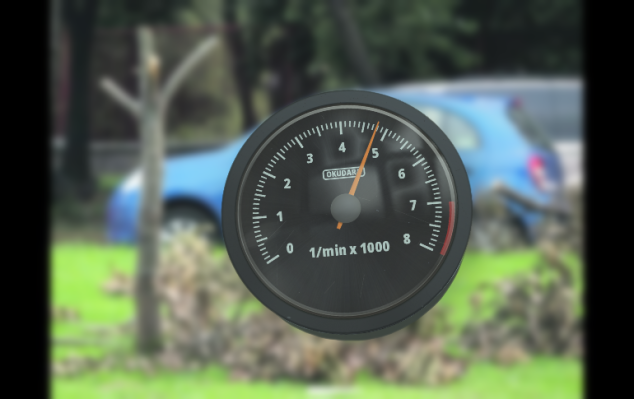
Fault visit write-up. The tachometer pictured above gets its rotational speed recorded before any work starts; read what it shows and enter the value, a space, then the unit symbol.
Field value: 4800 rpm
